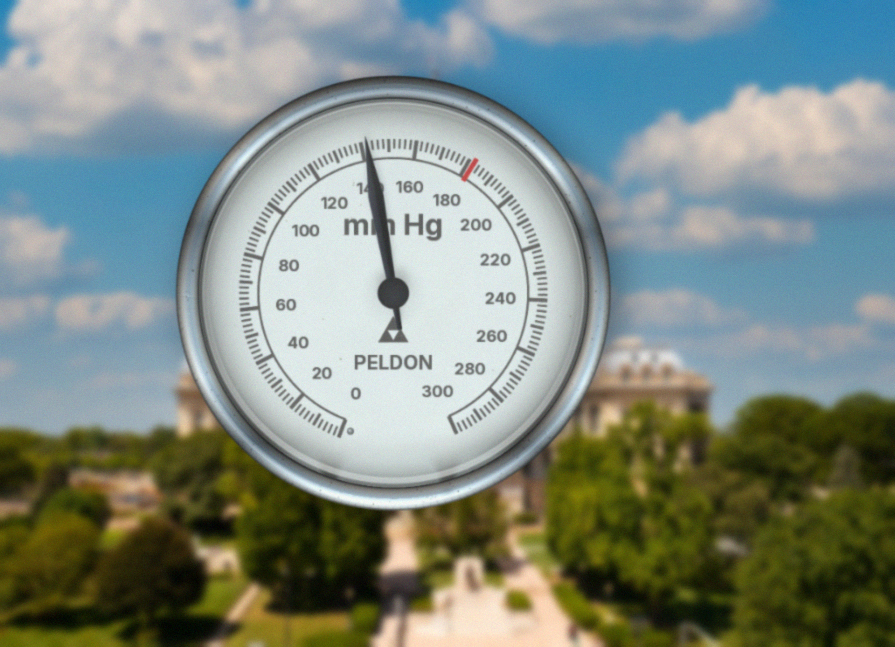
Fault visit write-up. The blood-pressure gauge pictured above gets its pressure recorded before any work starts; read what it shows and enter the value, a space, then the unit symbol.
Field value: 142 mmHg
